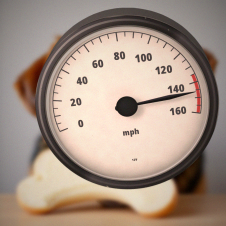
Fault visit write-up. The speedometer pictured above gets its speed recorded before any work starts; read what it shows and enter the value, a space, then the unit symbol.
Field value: 145 mph
